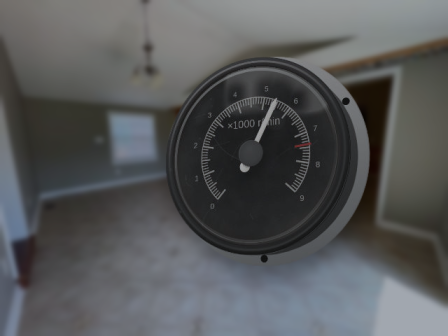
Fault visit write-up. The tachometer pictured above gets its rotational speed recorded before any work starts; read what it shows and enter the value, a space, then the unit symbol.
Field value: 5500 rpm
